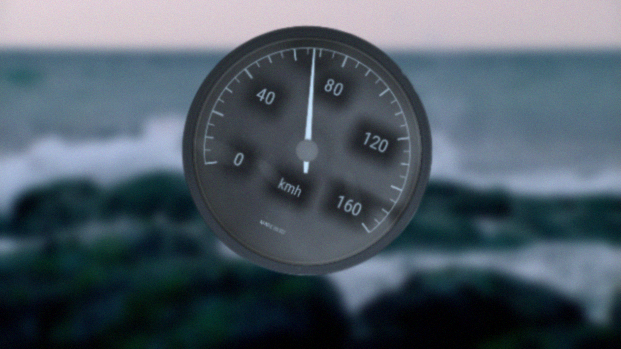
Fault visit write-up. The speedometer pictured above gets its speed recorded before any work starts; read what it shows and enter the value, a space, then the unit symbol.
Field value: 67.5 km/h
